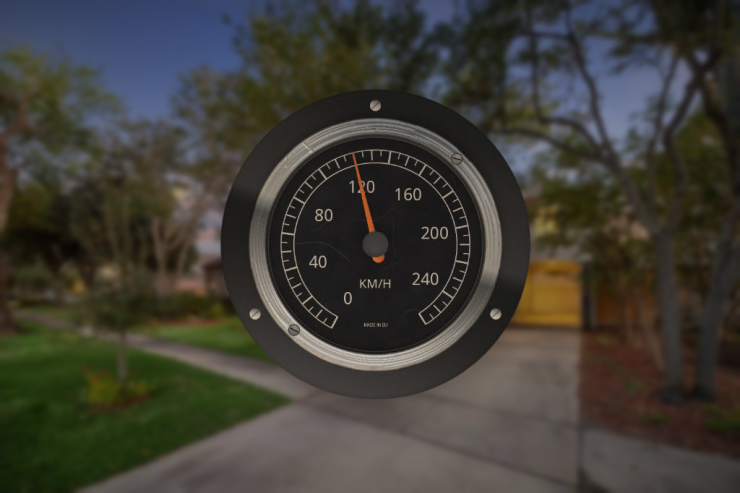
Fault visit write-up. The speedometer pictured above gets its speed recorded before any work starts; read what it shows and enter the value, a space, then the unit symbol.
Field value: 120 km/h
